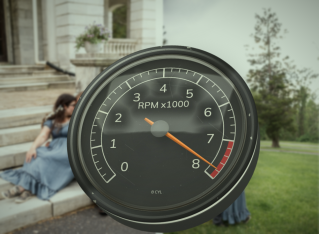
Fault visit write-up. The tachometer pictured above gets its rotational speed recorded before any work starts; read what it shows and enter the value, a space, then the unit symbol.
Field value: 7800 rpm
